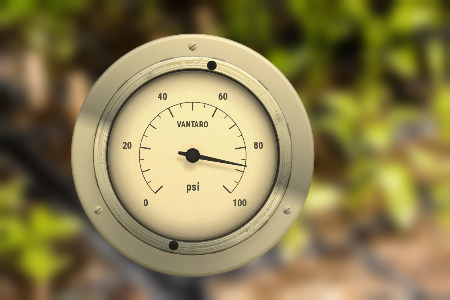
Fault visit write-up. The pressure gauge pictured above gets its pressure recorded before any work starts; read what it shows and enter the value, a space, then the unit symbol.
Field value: 87.5 psi
